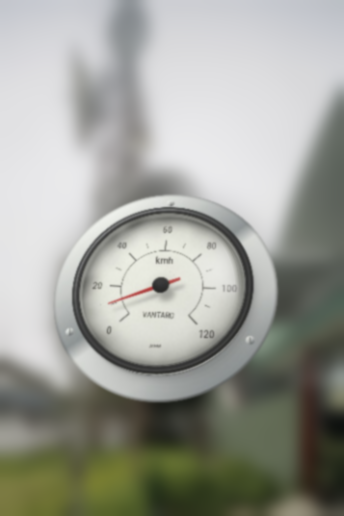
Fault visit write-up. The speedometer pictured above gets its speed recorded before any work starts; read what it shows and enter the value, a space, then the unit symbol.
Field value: 10 km/h
